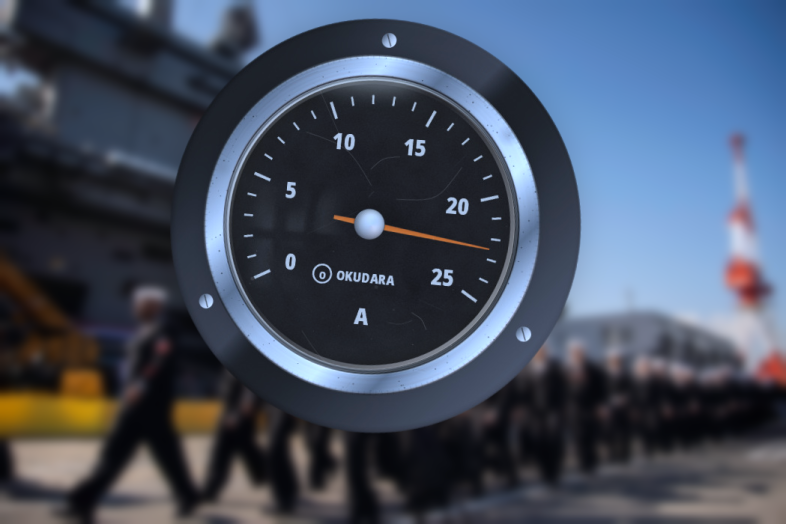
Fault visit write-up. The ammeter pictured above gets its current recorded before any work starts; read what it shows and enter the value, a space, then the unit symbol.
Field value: 22.5 A
